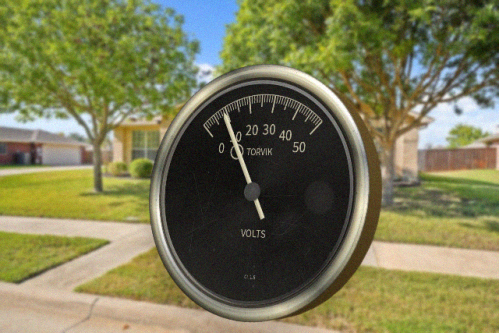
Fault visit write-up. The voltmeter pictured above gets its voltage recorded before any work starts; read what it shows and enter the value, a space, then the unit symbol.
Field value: 10 V
